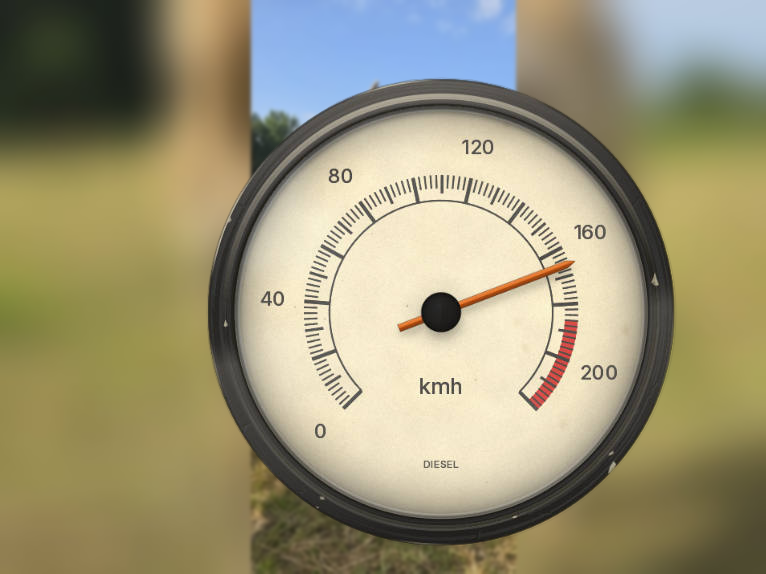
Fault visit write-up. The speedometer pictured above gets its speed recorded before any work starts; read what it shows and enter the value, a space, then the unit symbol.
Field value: 166 km/h
